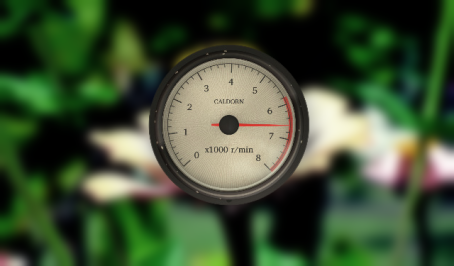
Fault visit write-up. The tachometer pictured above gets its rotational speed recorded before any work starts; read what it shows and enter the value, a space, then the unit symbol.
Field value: 6600 rpm
